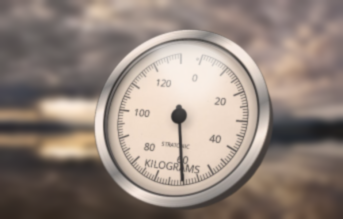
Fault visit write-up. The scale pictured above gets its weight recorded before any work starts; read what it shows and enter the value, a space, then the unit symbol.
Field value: 60 kg
